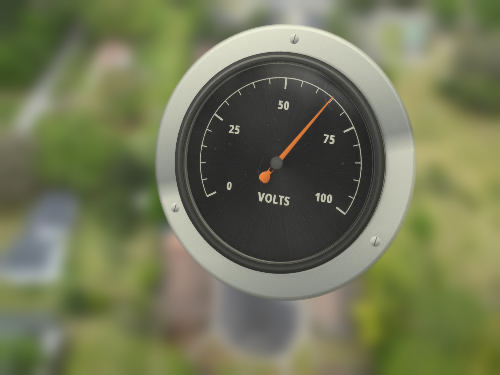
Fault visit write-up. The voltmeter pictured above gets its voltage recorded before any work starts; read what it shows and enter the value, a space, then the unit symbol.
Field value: 65 V
